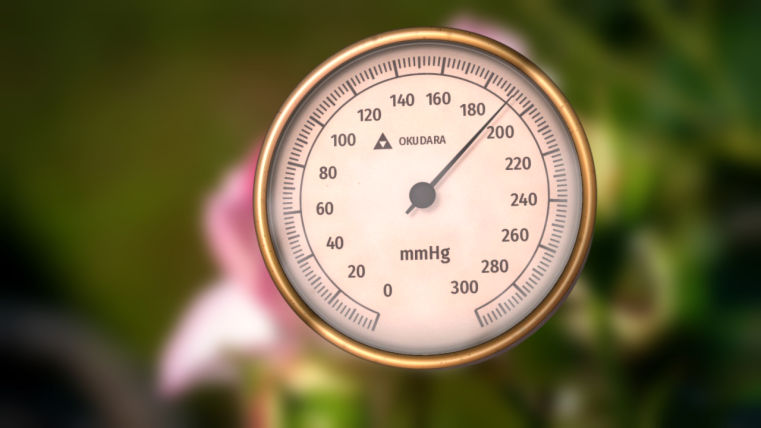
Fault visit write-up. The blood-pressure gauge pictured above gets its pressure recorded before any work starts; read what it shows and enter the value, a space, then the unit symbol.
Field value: 192 mmHg
